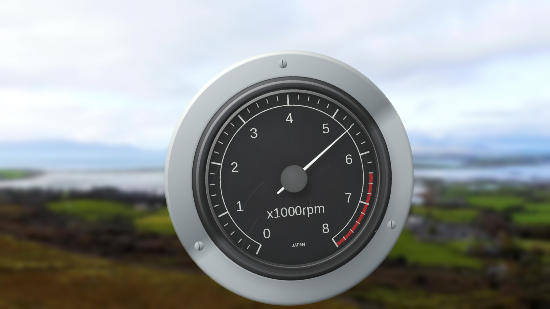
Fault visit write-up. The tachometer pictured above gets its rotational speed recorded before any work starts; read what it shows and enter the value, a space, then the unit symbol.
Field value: 5400 rpm
